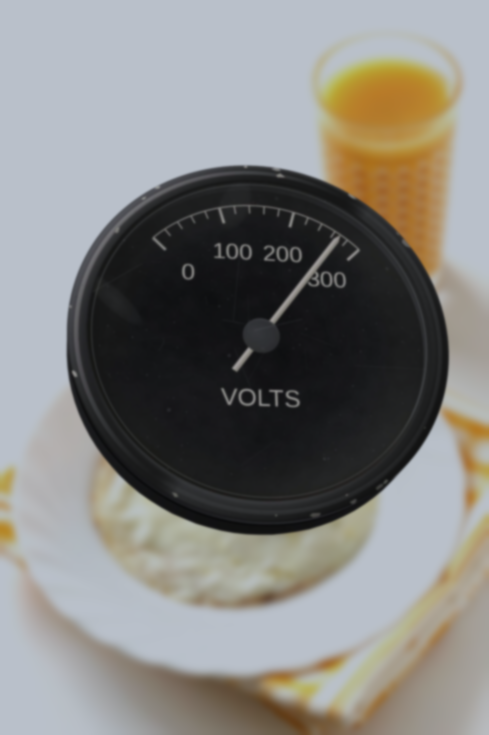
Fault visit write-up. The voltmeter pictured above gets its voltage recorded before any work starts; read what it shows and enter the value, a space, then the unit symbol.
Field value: 270 V
